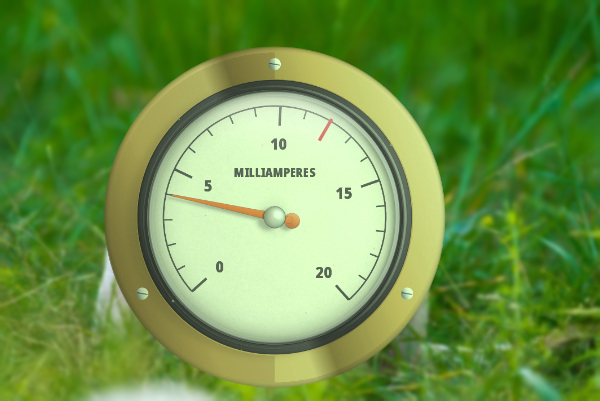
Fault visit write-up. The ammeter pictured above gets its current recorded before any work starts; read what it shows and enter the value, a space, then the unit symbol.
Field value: 4 mA
